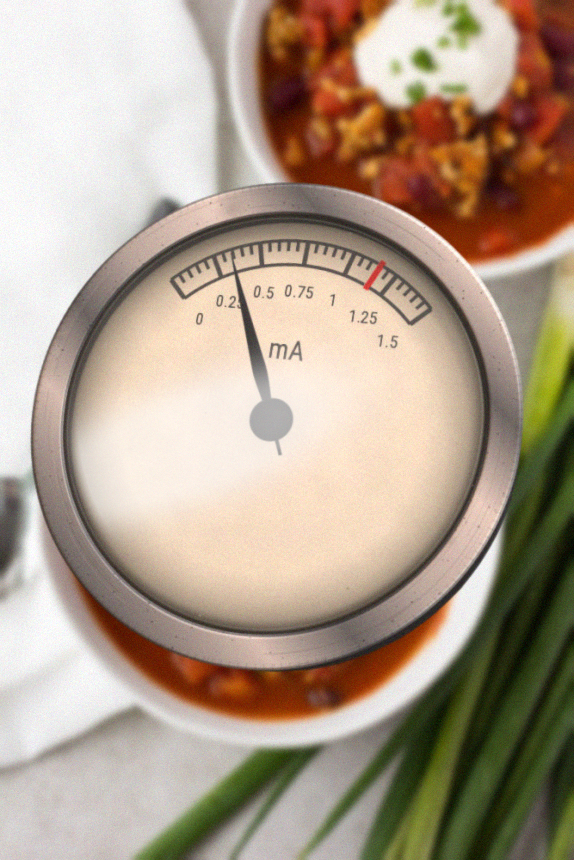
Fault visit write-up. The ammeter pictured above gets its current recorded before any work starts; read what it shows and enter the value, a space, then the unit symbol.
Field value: 0.35 mA
